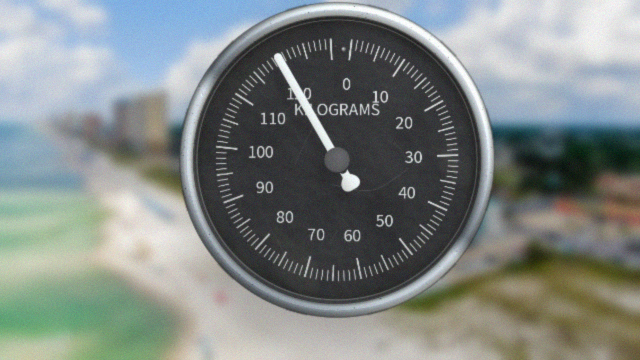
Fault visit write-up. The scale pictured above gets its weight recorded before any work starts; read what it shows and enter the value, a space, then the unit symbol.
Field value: 120 kg
